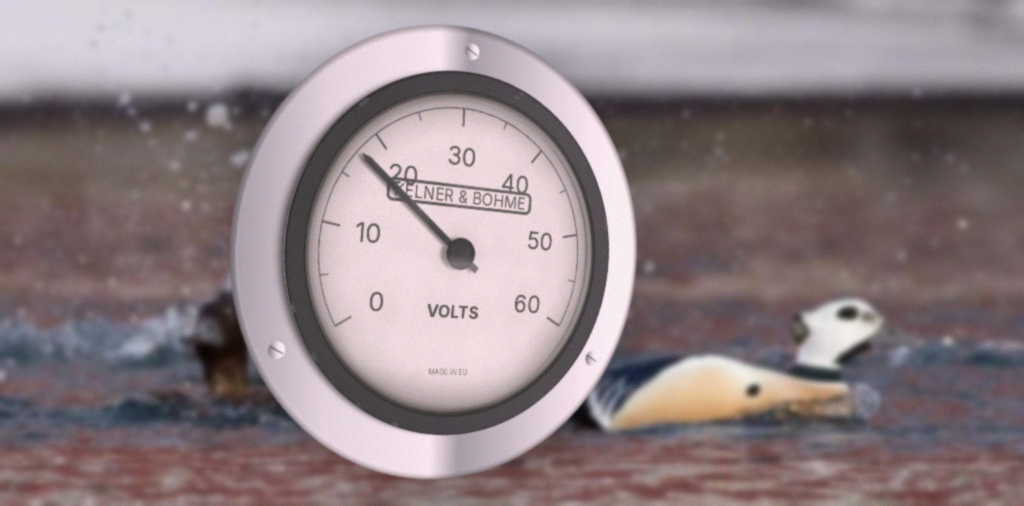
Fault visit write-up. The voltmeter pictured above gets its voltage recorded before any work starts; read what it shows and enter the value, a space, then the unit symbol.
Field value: 17.5 V
